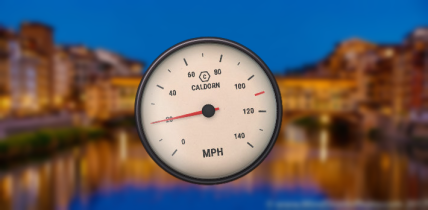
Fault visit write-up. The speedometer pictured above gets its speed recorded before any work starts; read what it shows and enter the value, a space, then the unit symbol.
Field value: 20 mph
